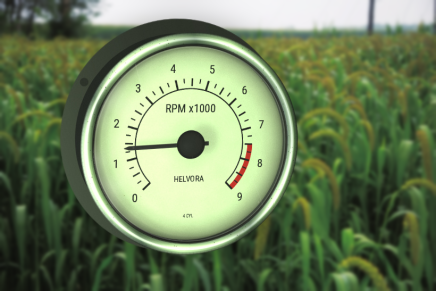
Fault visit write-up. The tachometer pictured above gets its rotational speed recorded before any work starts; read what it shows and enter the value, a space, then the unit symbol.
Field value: 1375 rpm
